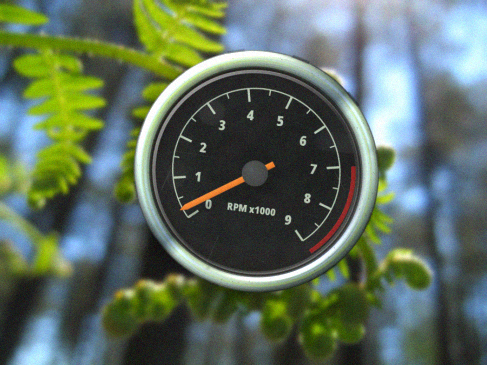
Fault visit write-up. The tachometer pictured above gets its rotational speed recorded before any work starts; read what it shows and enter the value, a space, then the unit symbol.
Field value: 250 rpm
